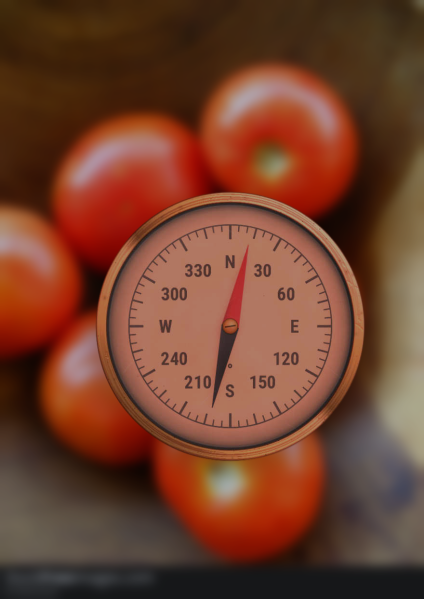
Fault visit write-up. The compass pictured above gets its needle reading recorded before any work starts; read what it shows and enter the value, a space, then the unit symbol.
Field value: 12.5 °
